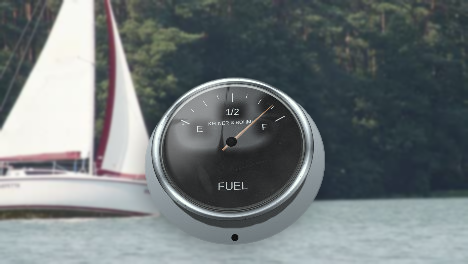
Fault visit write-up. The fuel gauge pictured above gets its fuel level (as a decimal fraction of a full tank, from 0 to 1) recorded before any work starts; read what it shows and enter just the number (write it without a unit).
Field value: 0.875
